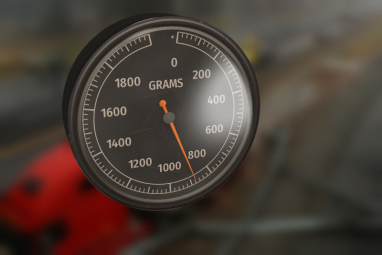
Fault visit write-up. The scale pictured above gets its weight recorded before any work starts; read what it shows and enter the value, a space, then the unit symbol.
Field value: 880 g
